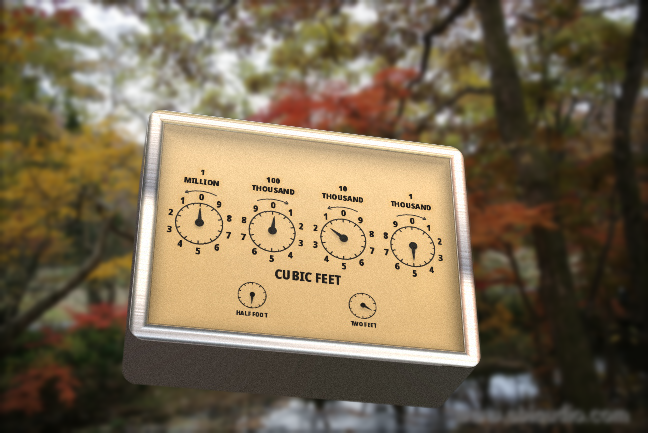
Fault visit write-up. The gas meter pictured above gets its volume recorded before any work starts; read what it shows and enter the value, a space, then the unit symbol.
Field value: 1500 ft³
